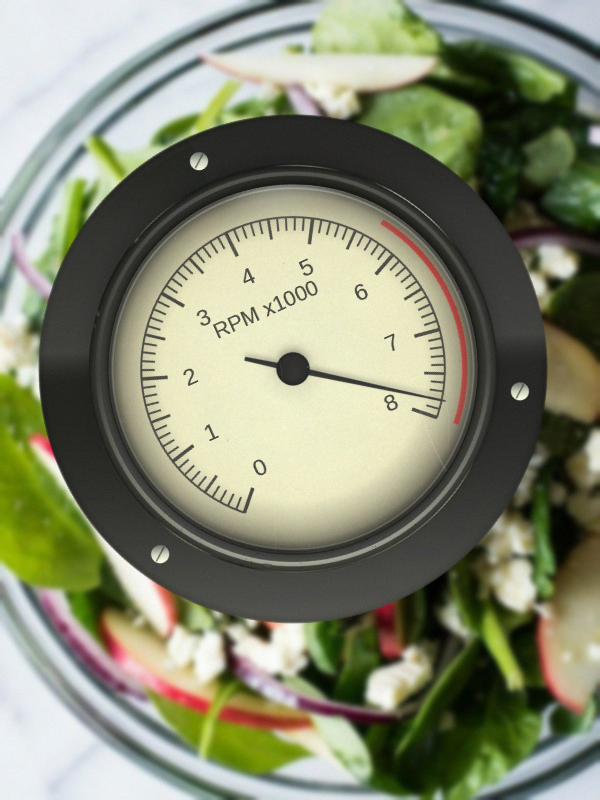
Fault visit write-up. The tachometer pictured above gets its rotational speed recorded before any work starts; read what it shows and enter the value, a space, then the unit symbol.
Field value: 7800 rpm
